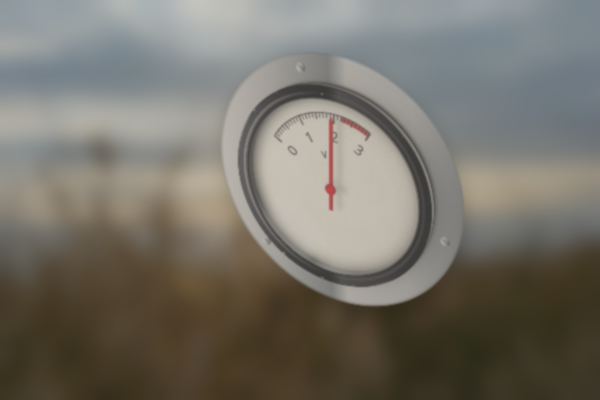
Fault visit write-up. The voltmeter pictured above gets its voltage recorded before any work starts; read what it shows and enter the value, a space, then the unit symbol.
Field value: 2 V
